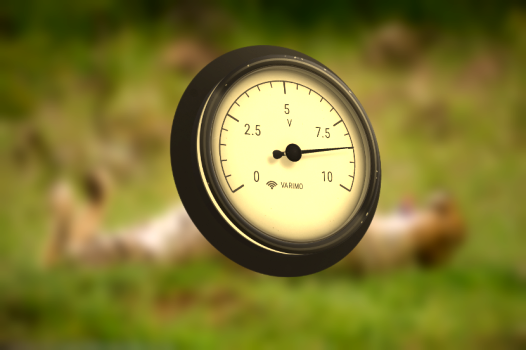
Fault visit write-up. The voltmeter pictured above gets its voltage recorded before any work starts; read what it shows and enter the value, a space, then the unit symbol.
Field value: 8.5 V
